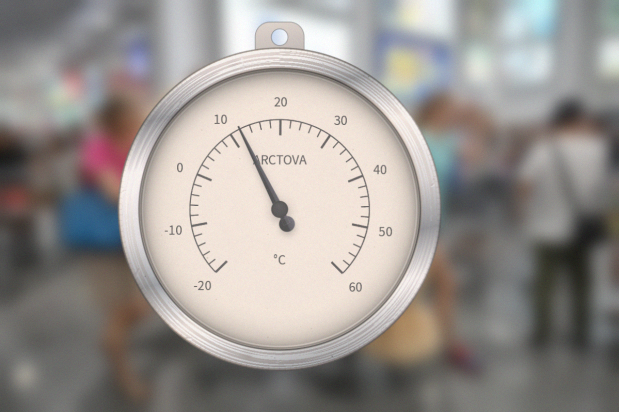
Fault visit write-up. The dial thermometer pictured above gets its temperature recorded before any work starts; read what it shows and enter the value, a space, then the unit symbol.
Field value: 12 °C
